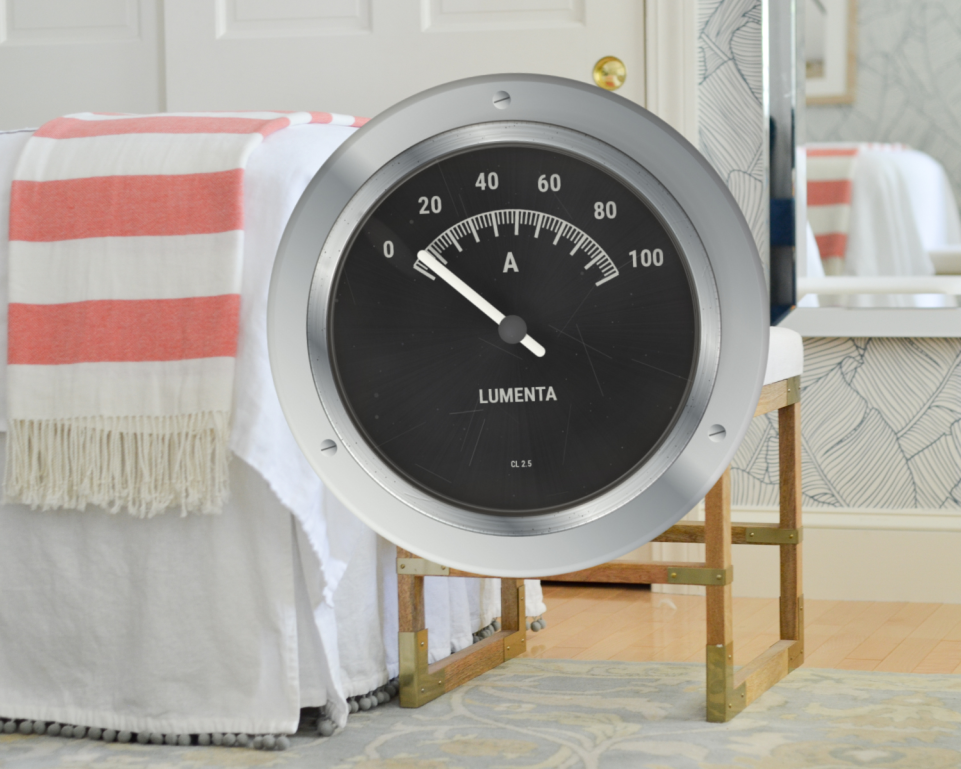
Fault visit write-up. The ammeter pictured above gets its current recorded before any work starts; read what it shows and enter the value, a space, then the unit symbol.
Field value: 6 A
